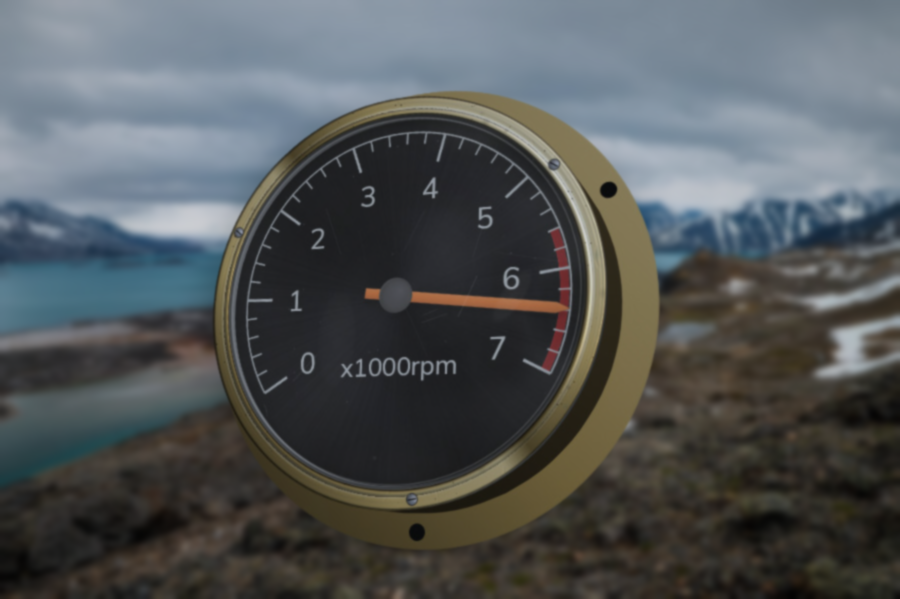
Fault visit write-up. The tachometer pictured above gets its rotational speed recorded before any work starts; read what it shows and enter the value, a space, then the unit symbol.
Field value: 6400 rpm
